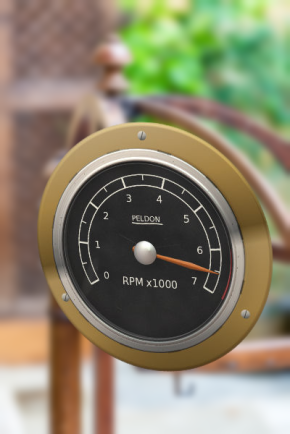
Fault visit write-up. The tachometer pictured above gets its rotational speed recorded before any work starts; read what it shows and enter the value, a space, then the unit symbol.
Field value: 6500 rpm
